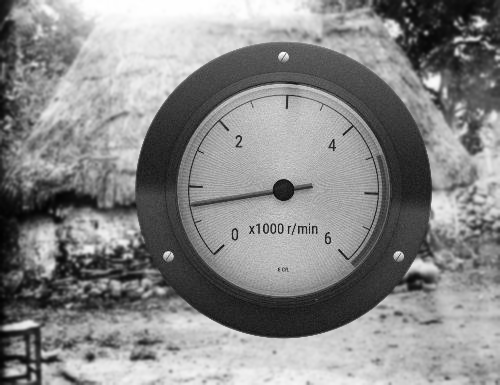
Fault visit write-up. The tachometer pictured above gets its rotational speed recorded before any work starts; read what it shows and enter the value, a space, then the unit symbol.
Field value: 750 rpm
